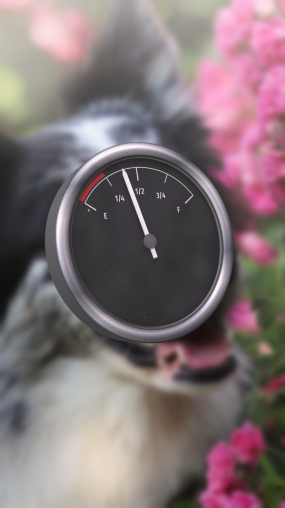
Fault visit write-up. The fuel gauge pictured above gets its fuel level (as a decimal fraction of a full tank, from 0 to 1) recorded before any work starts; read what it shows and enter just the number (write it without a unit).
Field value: 0.375
